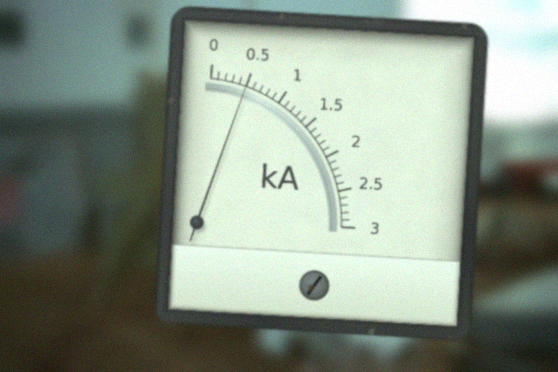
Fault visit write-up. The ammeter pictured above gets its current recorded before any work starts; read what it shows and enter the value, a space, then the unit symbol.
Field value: 0.5 kA
